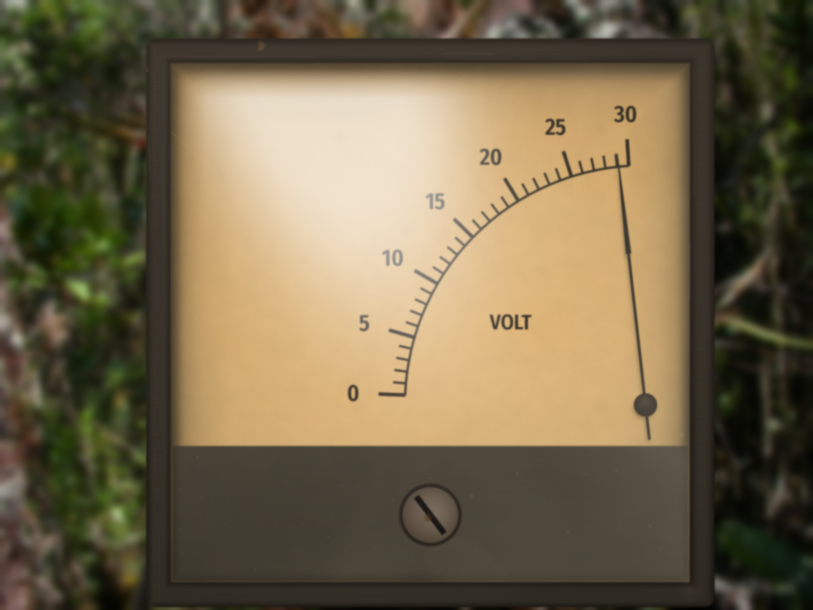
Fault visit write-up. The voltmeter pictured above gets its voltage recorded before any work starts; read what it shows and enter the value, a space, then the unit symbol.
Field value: 29 V
